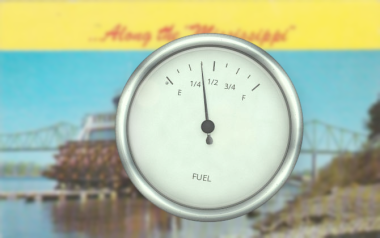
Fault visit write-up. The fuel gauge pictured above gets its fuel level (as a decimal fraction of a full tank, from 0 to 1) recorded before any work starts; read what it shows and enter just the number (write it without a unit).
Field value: 0.375
